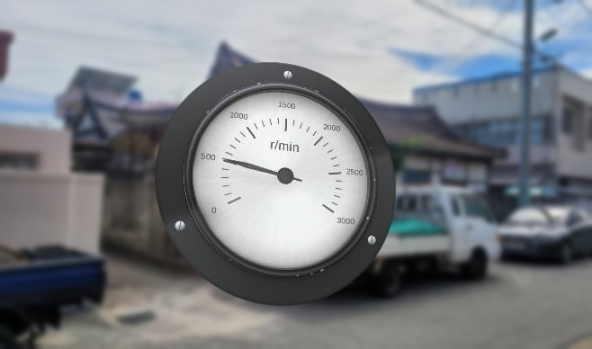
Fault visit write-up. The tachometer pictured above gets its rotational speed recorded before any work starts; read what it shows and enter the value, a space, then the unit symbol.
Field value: 500 rpm
